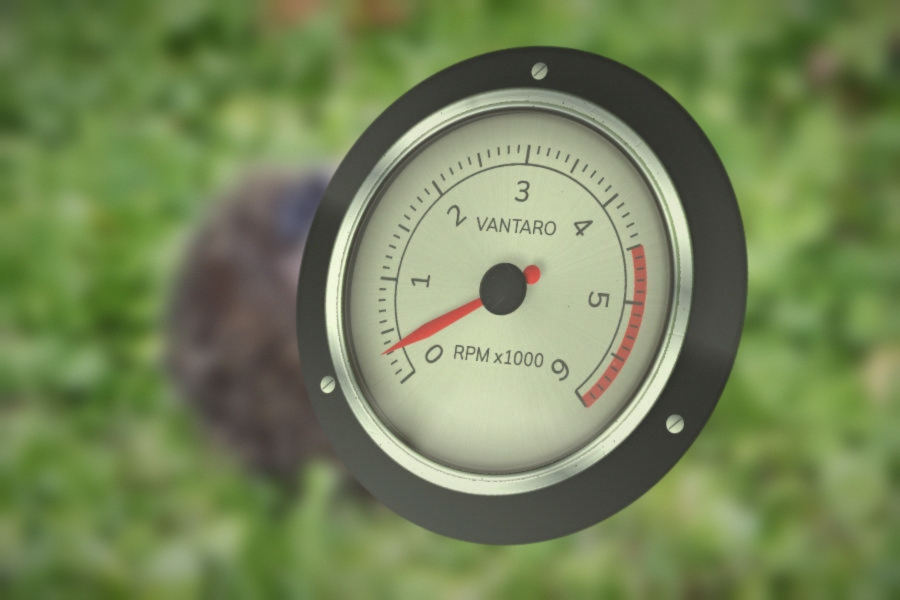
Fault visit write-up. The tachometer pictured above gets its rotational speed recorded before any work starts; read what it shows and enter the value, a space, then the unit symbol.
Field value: 300 rpm
